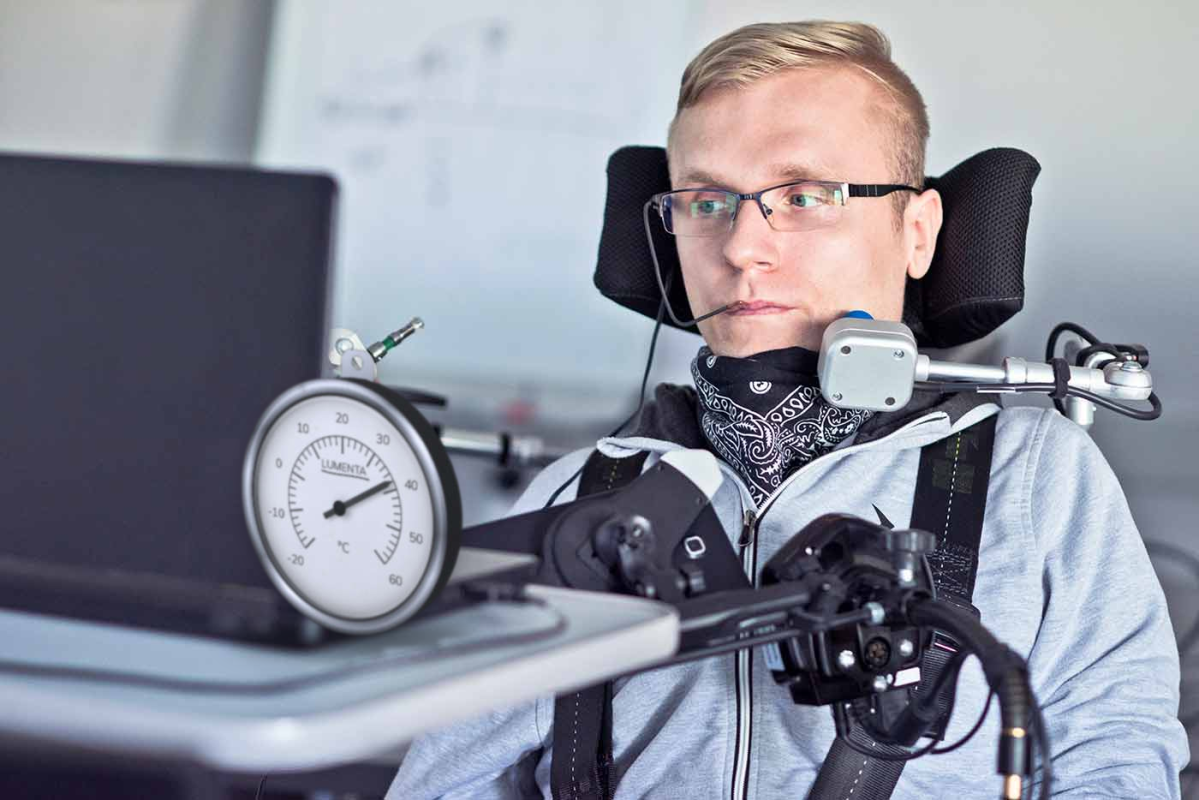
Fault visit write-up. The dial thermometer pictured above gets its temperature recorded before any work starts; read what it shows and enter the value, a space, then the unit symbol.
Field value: 38 °C
